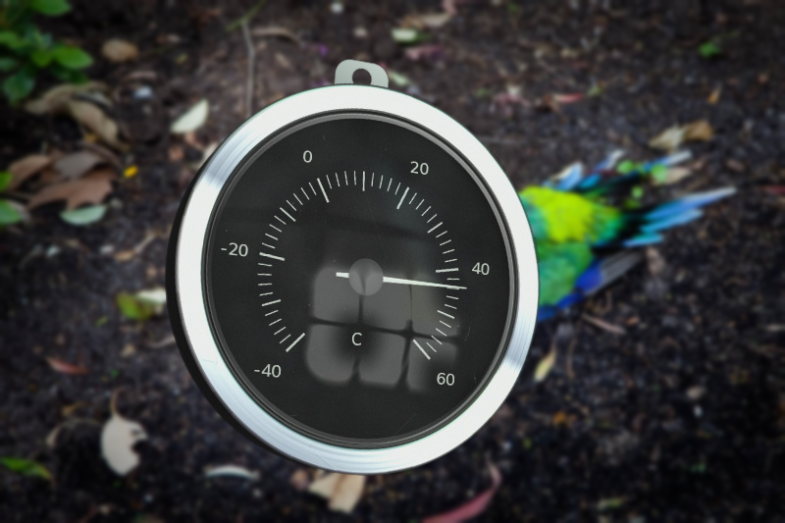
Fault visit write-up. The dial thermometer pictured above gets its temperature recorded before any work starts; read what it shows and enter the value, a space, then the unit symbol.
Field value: 44 °C
